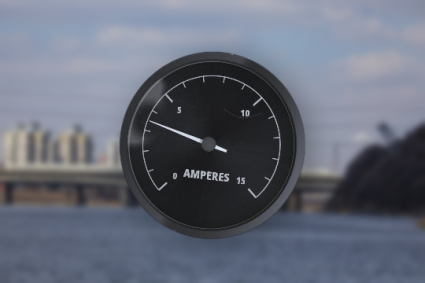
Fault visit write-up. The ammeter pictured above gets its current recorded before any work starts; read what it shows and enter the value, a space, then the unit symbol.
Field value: 3.5 A
